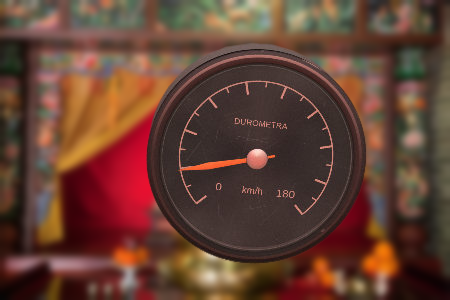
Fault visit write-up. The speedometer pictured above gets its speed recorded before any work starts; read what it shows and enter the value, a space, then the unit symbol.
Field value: 20 km/h
